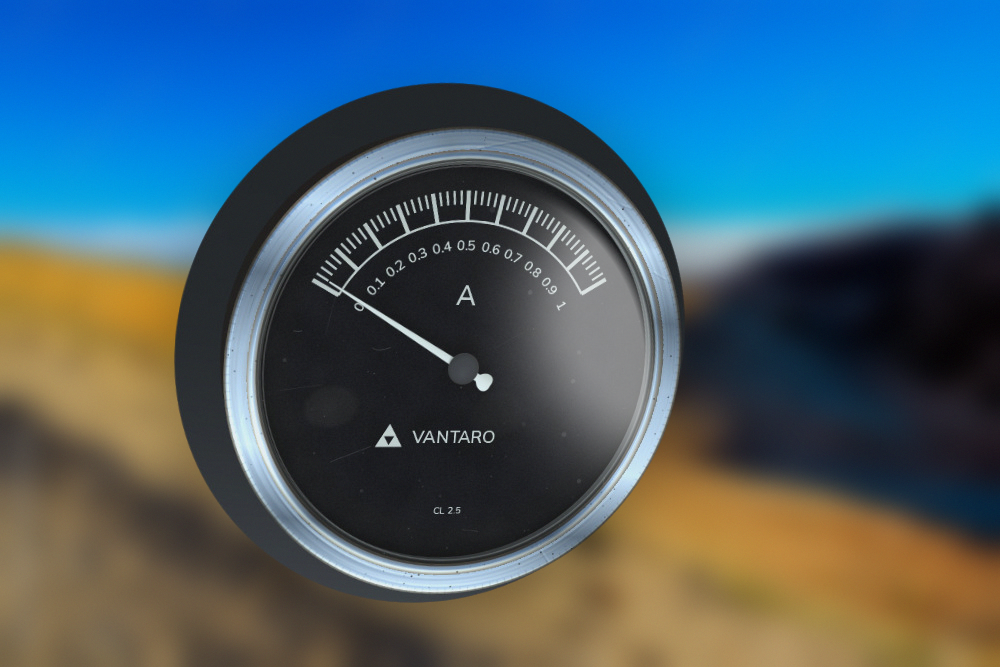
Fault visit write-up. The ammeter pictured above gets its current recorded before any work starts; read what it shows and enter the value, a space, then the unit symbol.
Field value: 0.02 A
